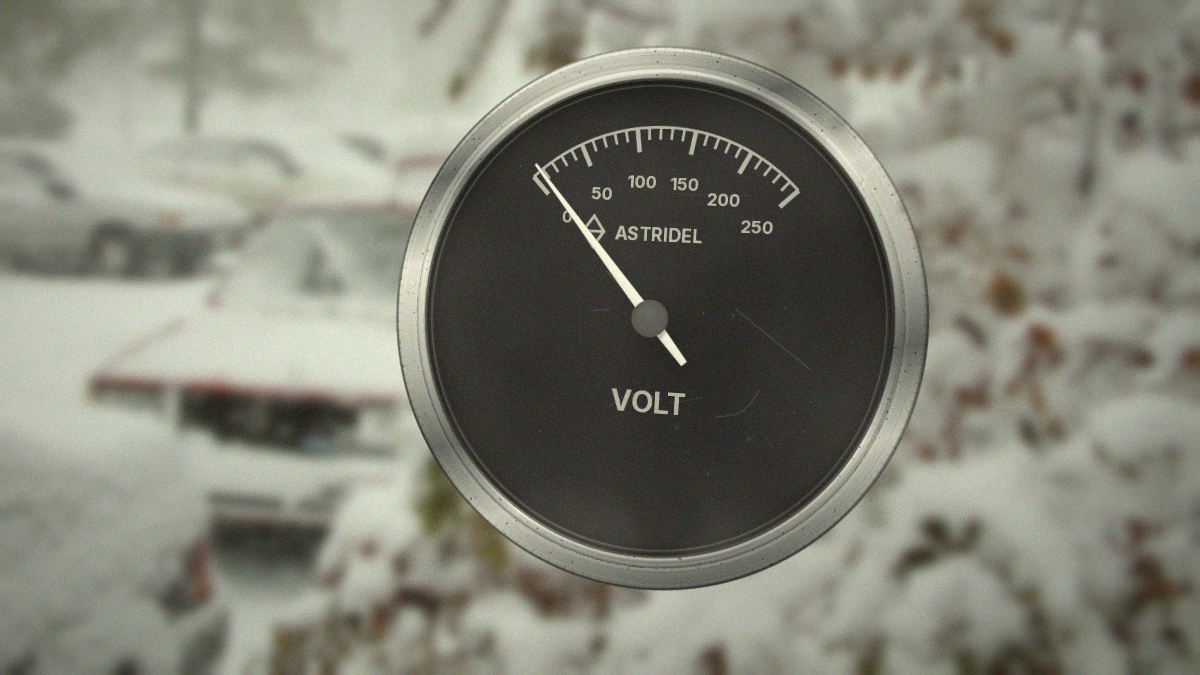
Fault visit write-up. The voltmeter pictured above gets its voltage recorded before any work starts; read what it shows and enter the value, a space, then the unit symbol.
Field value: 10 V
